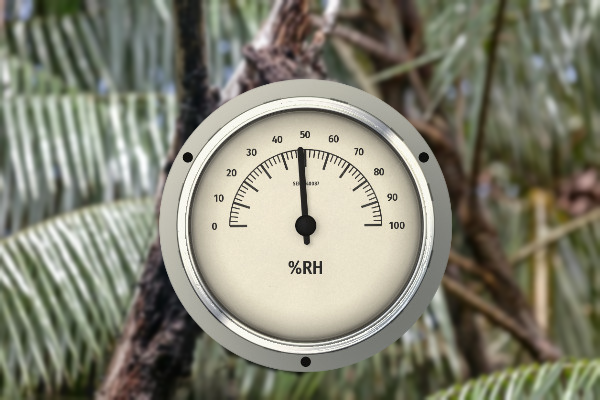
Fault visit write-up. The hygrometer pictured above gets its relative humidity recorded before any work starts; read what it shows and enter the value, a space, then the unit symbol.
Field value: 48 %
